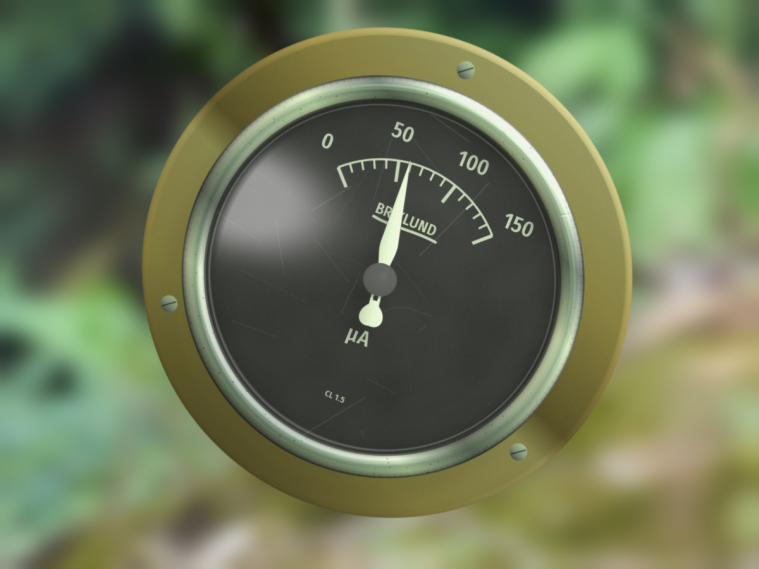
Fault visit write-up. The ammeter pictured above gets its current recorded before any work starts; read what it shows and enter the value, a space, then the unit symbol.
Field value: 60 µA
